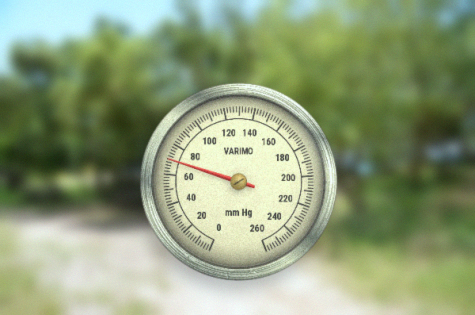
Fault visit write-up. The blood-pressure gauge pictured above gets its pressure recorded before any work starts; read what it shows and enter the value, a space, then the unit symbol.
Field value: 70 mmHg
